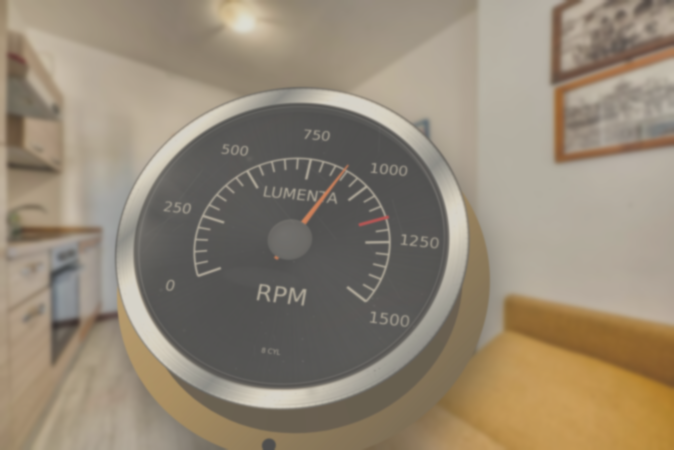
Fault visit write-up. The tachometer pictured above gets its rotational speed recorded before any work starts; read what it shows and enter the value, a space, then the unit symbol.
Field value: 900 rpm
